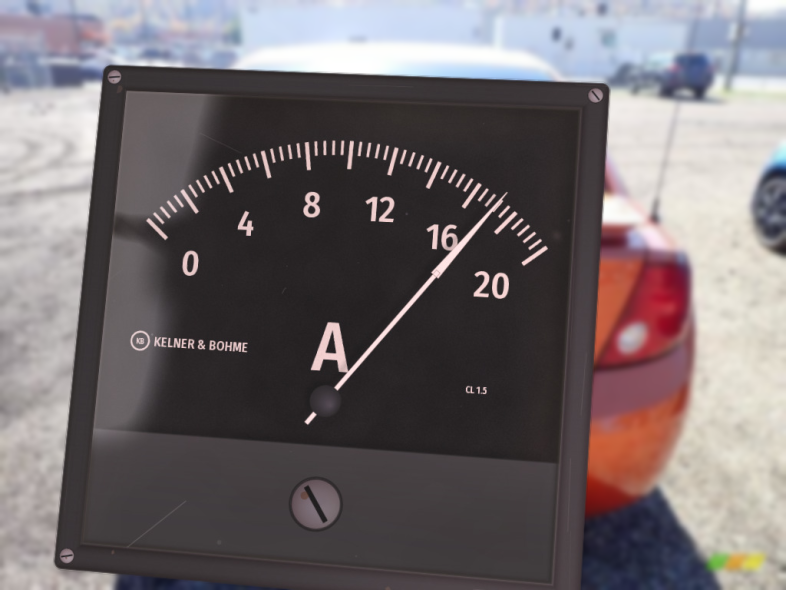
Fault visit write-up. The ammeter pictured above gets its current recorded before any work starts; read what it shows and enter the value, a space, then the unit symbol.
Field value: 17.2 A
